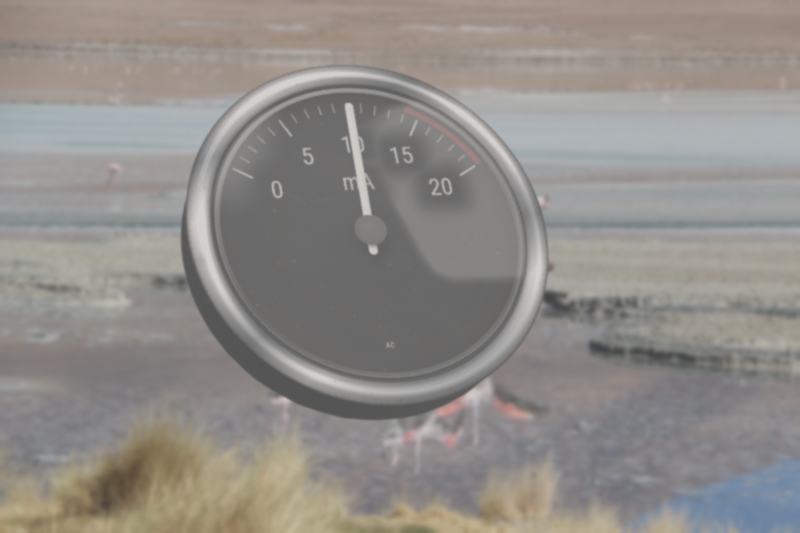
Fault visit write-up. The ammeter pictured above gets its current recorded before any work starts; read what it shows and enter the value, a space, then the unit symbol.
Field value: 10 mA
